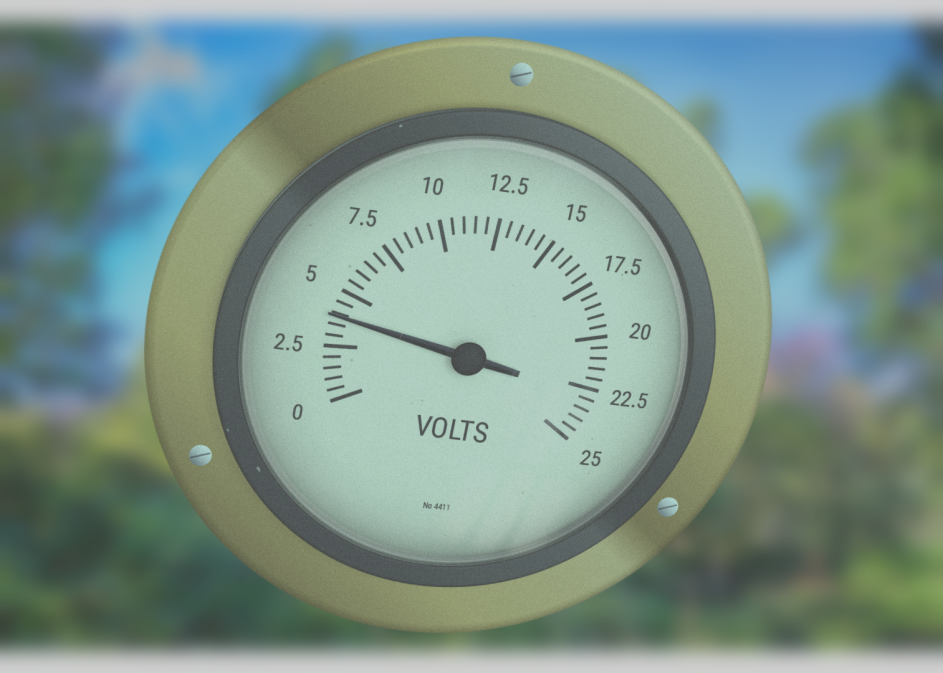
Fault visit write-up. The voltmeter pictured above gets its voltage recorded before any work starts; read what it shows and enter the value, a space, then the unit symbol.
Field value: 4 V
